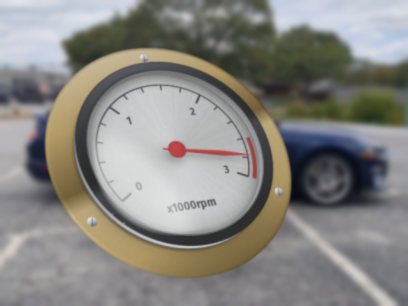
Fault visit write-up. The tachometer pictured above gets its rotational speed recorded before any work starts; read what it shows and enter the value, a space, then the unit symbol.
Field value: 2800 rpm
